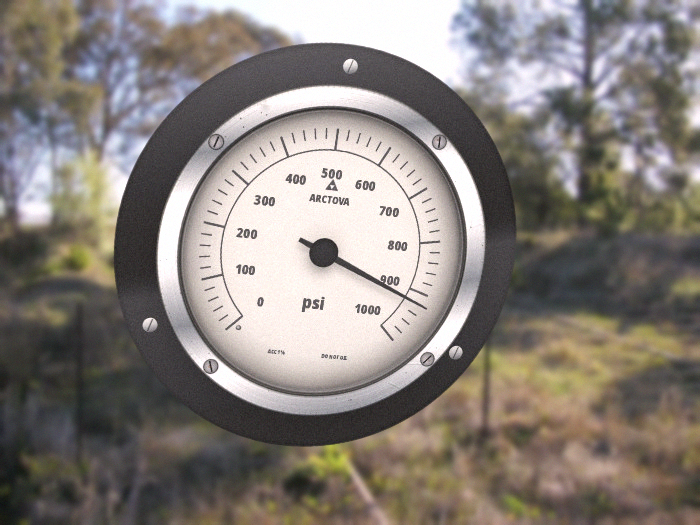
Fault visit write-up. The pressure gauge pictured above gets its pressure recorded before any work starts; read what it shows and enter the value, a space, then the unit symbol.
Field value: 920 psi
